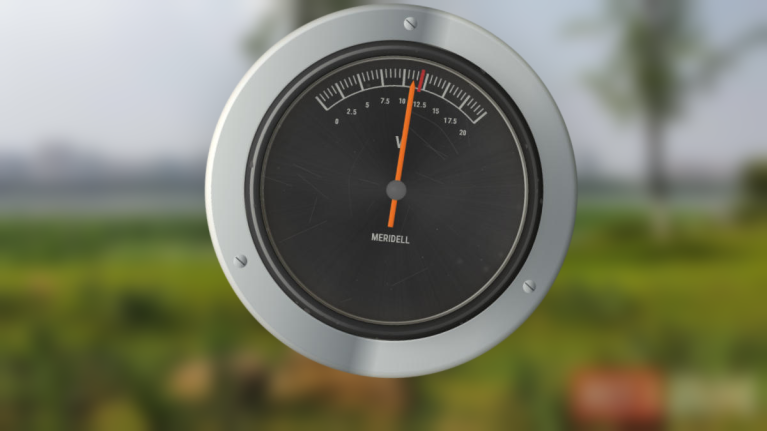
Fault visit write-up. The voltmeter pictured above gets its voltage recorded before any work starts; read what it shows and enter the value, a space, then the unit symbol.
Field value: 11 V
